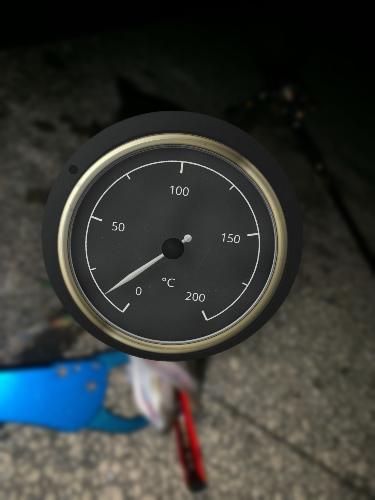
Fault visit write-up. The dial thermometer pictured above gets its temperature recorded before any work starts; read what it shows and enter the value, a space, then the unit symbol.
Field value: 12.5 °C
